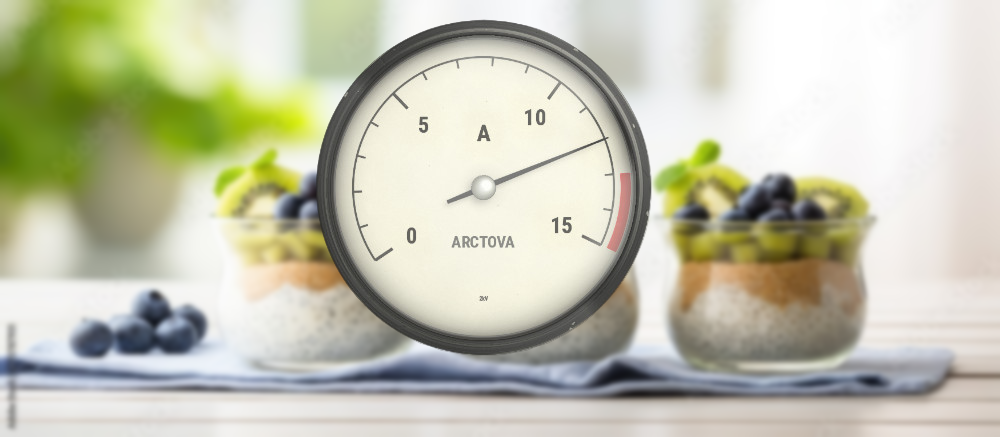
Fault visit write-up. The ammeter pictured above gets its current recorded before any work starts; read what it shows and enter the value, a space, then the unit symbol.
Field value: 12 A
